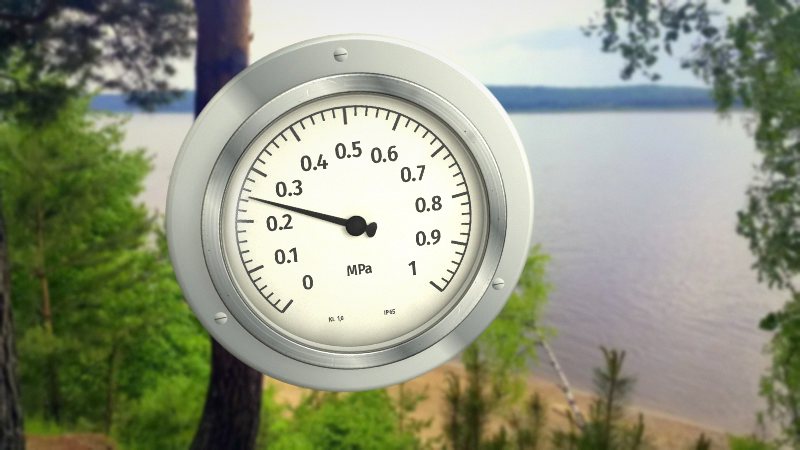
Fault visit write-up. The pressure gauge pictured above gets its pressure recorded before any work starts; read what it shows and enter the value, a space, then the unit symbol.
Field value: 0.25 MPa
